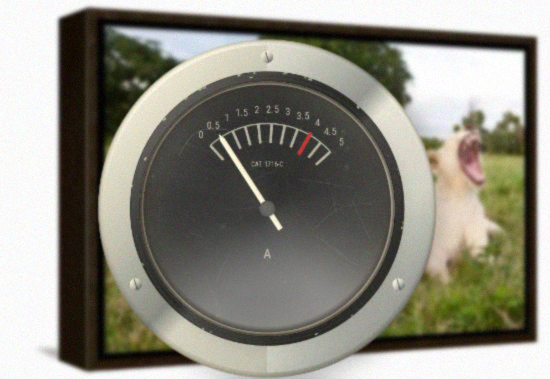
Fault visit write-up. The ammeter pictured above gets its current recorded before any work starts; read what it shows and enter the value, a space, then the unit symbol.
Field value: 0.5 A
